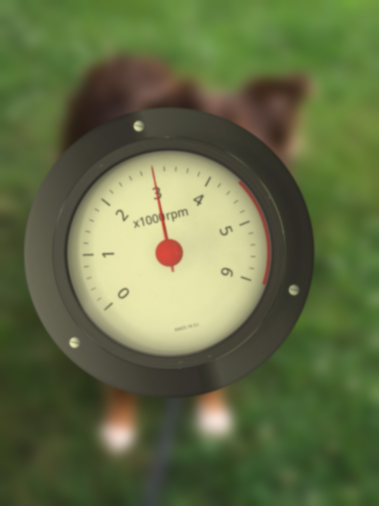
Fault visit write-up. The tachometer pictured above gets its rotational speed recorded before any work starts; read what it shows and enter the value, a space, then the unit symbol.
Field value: 3000 rpm
